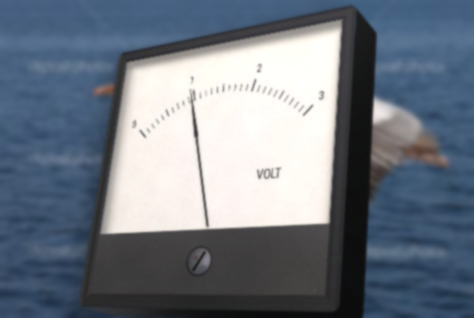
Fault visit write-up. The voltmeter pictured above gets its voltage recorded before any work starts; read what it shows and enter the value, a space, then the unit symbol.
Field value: 1 V
